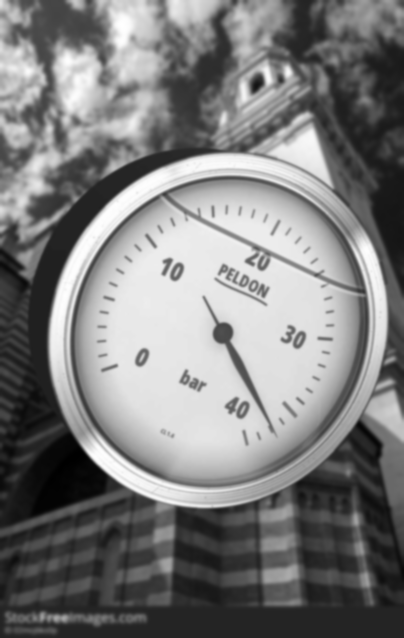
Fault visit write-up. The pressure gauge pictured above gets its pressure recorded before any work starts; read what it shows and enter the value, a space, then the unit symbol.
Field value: 38 bar
